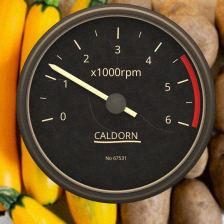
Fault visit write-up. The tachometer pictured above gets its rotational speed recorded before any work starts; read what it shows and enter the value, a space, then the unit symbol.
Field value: 1250 rpm
